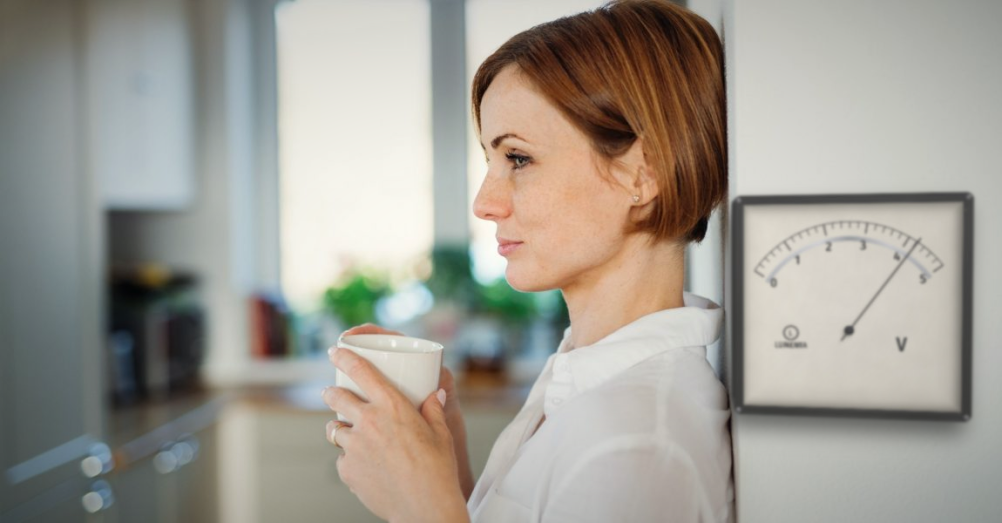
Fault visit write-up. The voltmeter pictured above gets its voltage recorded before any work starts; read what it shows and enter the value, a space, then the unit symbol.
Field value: 4.2 V
